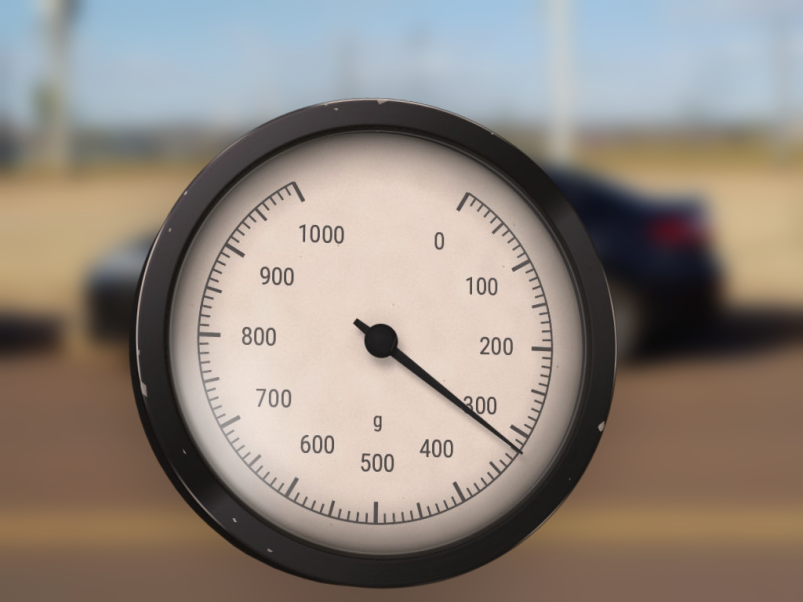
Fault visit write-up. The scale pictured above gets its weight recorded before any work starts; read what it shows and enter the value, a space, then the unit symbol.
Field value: 320 g
